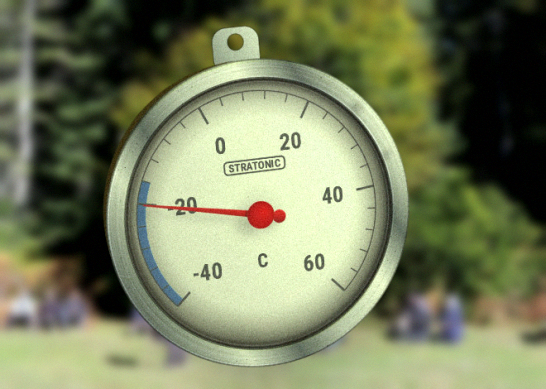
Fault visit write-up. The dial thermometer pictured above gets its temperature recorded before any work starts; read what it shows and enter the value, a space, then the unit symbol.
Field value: -20 °C
